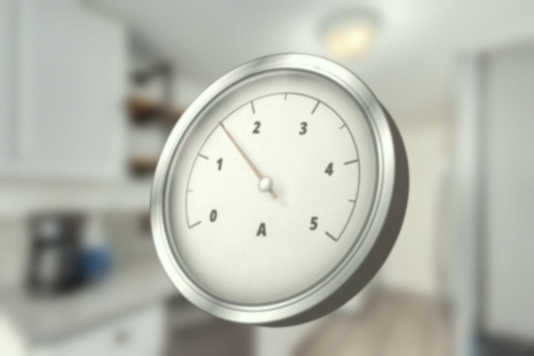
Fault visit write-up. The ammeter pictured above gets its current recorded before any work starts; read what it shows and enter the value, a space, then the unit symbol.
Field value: 1.5 A
